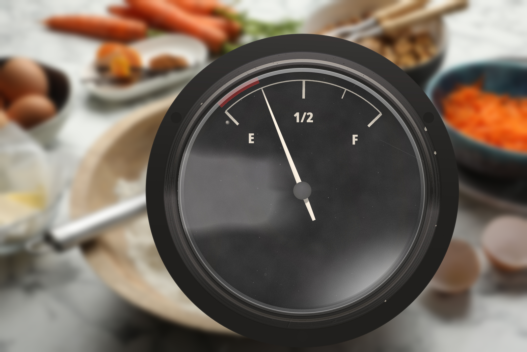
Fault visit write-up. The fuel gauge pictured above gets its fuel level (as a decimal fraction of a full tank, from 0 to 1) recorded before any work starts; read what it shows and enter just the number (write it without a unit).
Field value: 0.25
